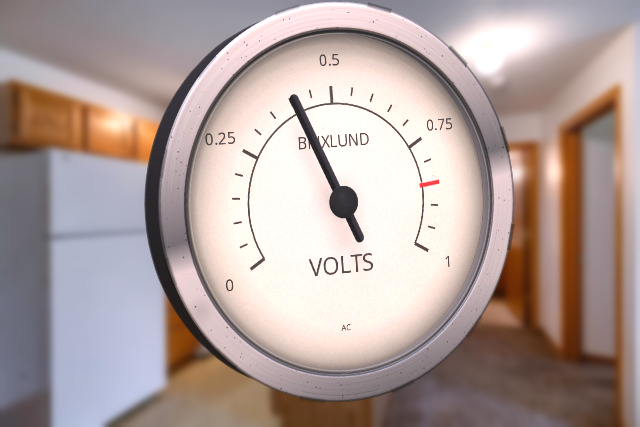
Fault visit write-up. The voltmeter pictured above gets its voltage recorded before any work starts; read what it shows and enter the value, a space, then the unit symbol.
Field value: 0.4 V
